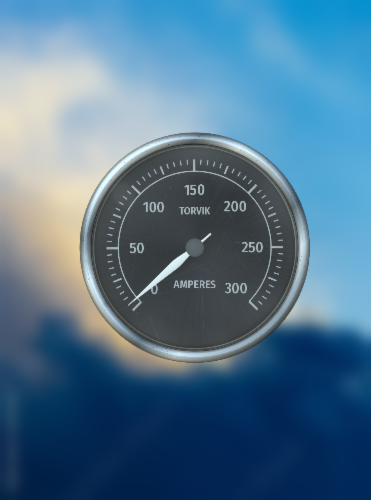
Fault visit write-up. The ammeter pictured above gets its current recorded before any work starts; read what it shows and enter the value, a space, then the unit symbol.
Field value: 5 A
